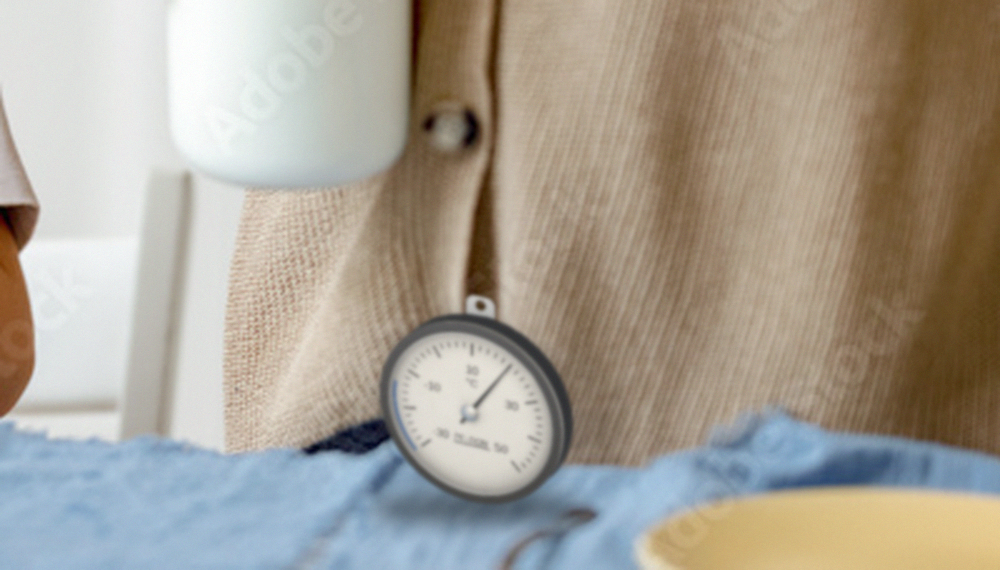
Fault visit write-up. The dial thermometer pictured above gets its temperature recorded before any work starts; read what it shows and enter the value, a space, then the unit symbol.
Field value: 20 °C
